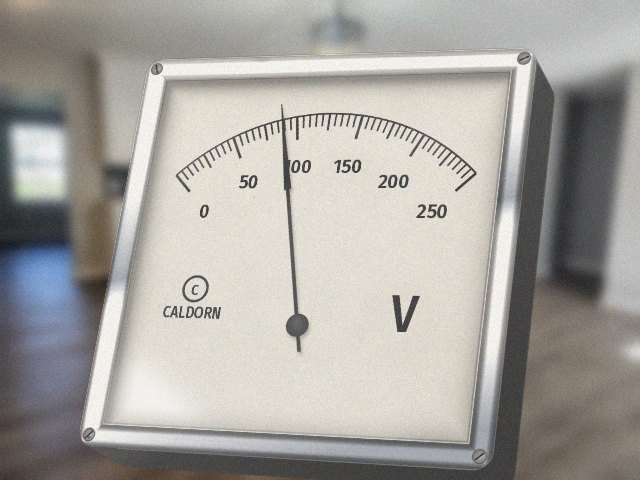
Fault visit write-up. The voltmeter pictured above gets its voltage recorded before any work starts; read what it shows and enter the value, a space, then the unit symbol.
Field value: 90 V
